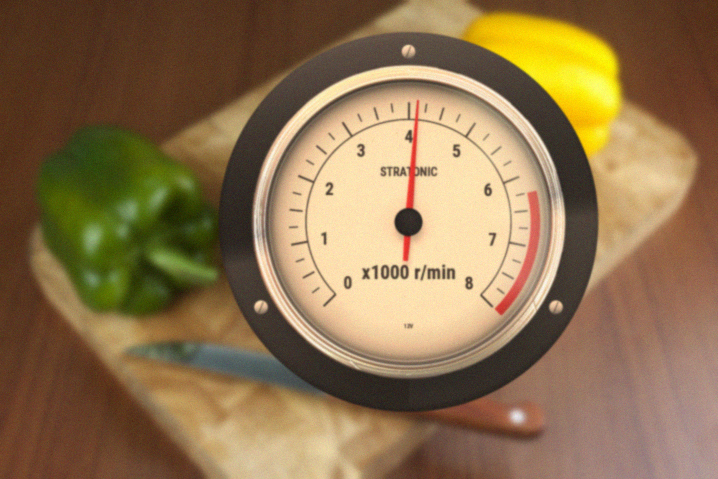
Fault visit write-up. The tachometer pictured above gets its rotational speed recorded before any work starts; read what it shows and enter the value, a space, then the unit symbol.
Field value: 4125 rpm
